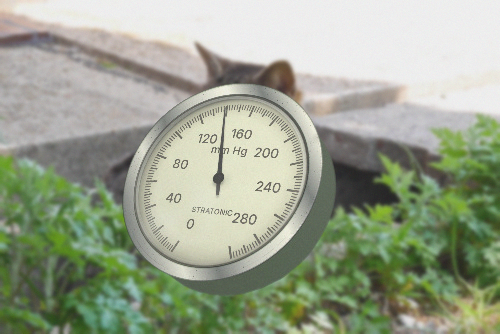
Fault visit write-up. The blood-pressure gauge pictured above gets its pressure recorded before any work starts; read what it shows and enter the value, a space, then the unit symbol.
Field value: 140 mmHg
